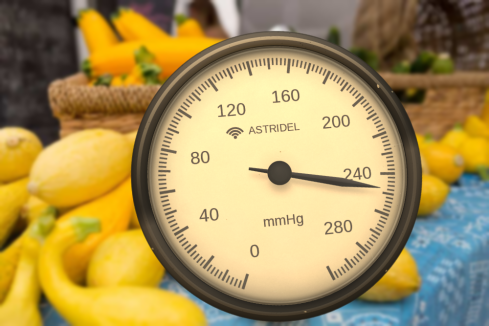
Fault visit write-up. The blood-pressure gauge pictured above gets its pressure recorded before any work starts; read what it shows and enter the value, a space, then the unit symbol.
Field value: 248 mmHg
